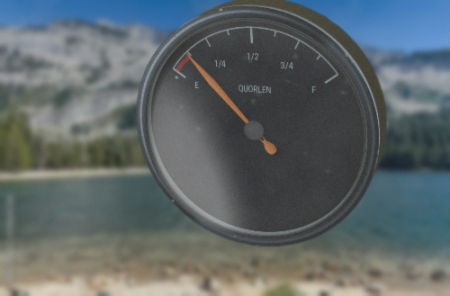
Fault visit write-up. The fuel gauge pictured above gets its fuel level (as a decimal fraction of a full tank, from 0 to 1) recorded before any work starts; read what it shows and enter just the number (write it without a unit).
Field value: 0.125
